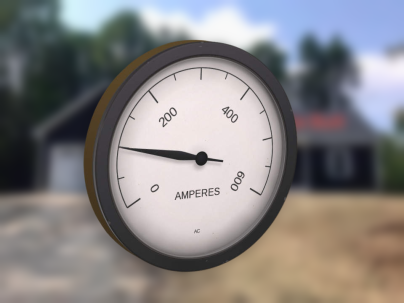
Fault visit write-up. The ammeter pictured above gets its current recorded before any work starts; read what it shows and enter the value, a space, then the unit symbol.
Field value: 100 A
